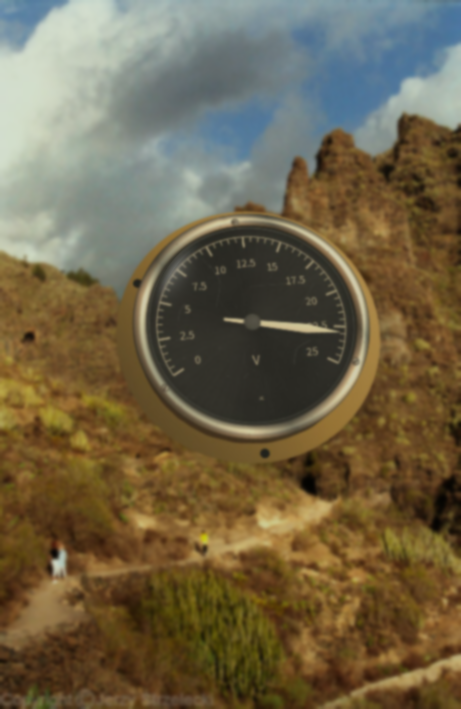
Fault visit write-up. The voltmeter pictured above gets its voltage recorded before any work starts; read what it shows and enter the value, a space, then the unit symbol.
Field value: 23 V
